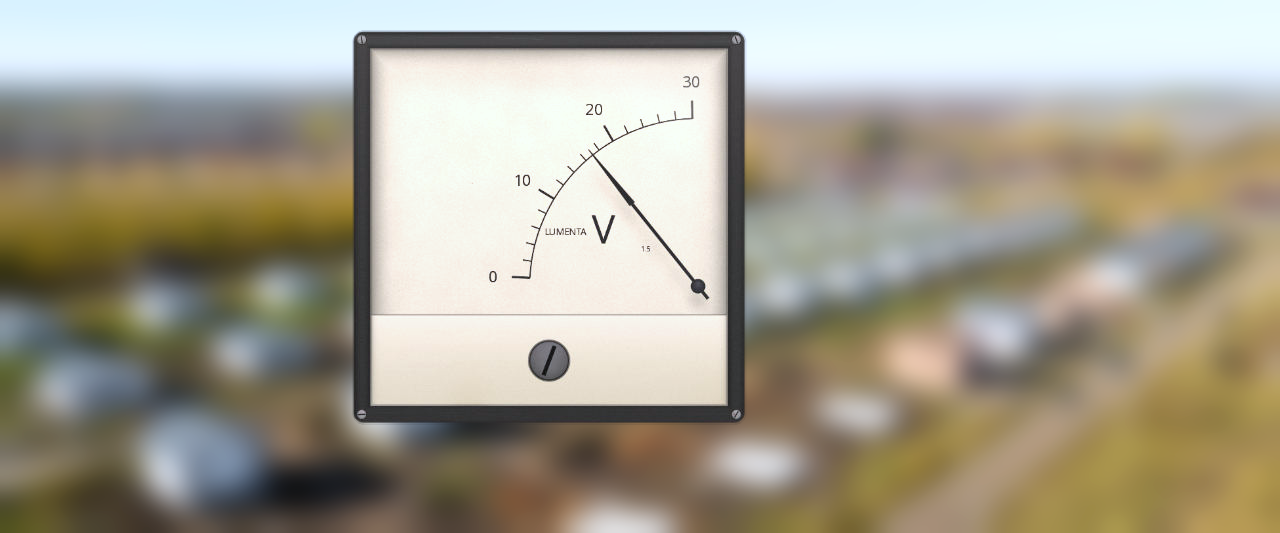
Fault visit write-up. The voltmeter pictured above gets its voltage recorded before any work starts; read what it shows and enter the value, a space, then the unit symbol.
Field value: 17 V
